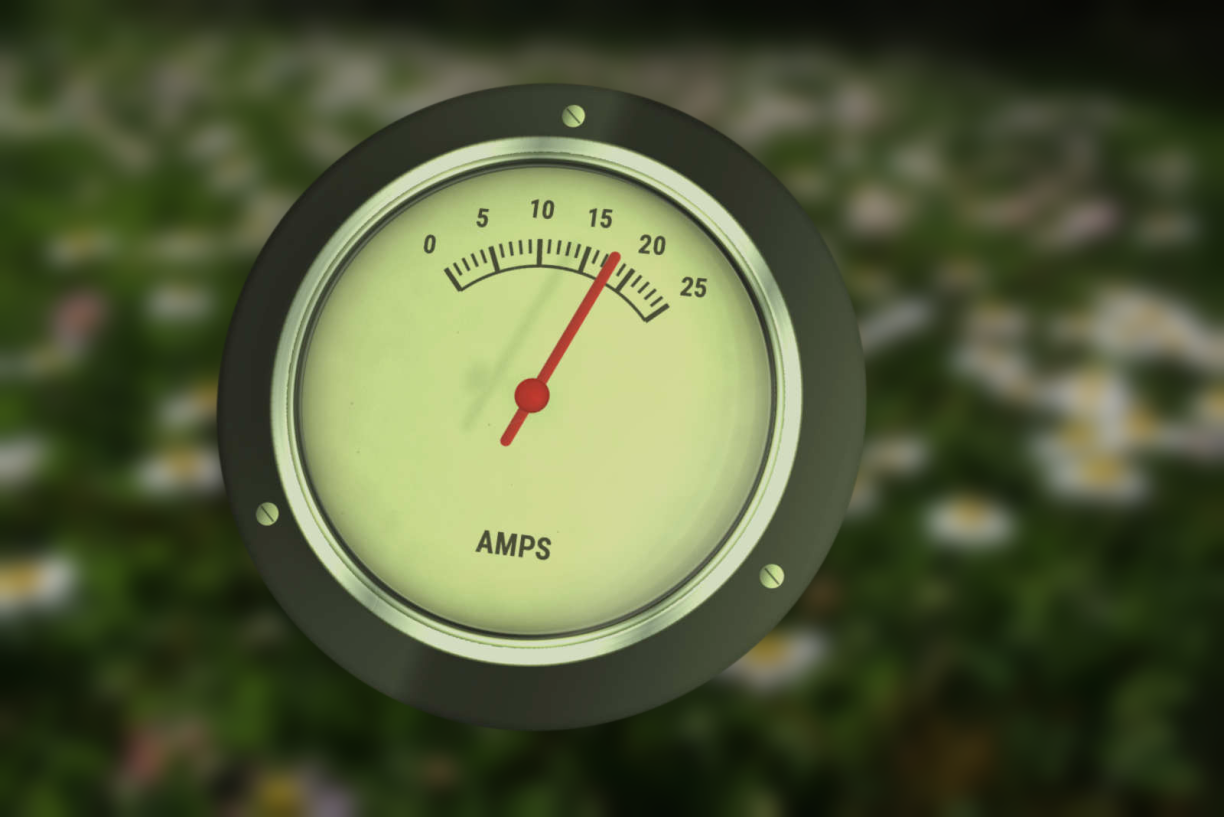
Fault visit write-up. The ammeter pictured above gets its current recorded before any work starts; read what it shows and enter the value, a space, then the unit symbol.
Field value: 18 A
